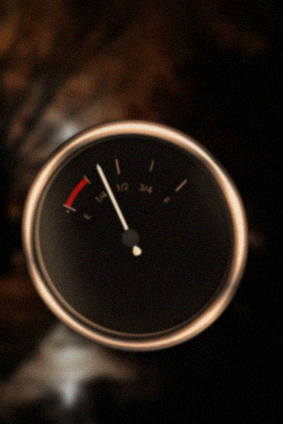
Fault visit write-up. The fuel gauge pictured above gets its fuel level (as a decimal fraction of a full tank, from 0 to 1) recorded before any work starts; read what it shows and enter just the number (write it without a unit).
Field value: 0.375
